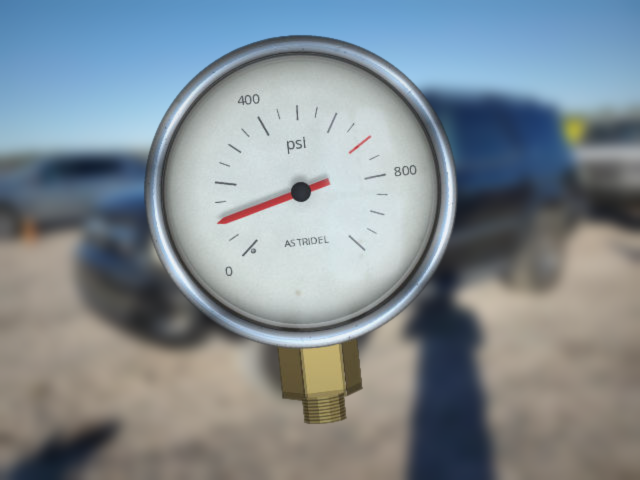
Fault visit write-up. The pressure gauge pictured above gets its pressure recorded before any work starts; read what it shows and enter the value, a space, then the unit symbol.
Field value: 100 psi
